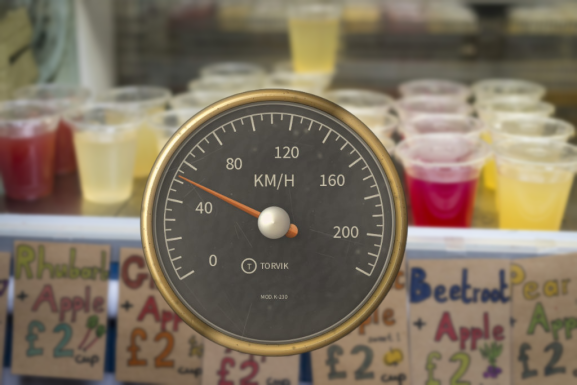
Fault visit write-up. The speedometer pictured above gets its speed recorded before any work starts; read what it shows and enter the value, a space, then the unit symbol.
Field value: 52.5 km/h
